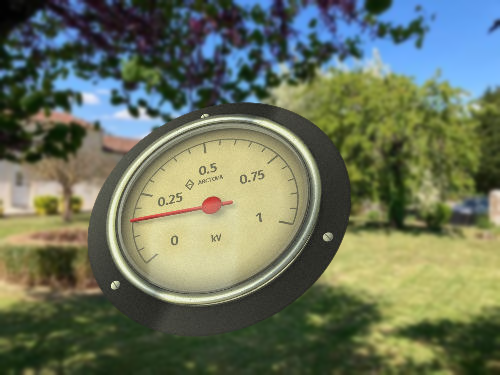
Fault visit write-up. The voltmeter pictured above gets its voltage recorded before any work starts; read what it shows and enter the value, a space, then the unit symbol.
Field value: 0.15 kV
